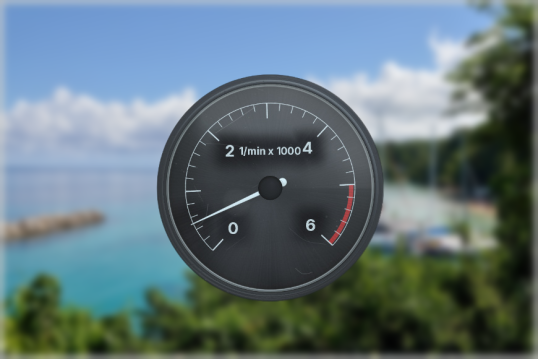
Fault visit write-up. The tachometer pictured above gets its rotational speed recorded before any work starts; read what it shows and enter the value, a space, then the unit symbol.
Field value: 500 rpm
